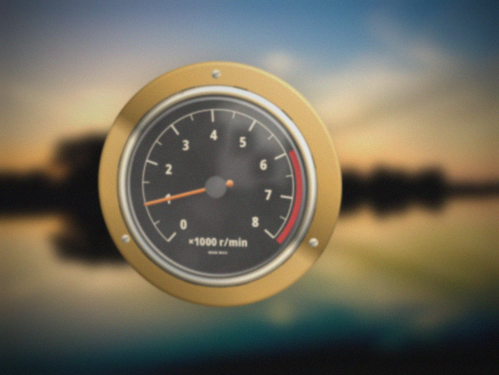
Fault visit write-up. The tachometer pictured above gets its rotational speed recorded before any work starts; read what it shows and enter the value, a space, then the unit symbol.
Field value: 1000 rpm
